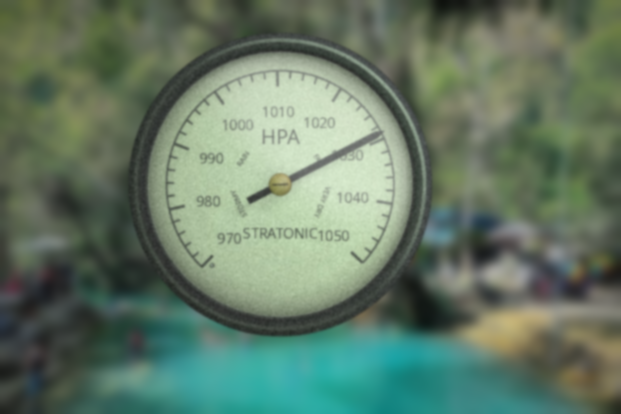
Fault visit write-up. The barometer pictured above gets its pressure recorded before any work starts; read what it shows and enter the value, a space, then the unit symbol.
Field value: 1029 hPa
